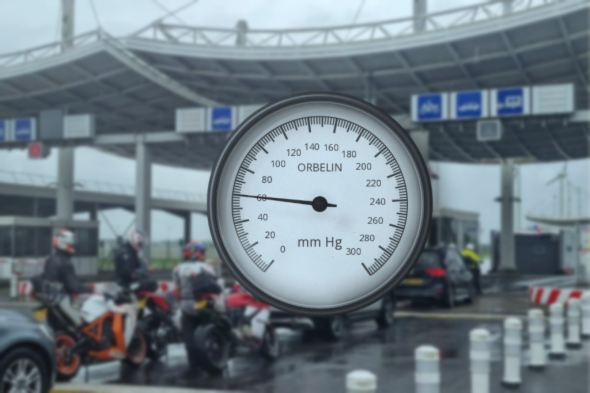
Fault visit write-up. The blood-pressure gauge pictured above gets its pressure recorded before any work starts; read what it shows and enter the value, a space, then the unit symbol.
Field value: 60 mmHg
